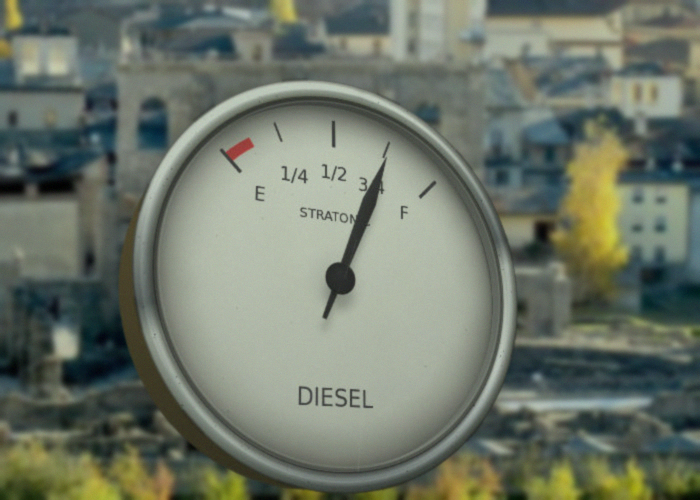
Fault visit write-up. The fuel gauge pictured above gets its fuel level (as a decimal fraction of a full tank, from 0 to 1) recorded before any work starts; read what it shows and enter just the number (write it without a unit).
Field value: 0.75
